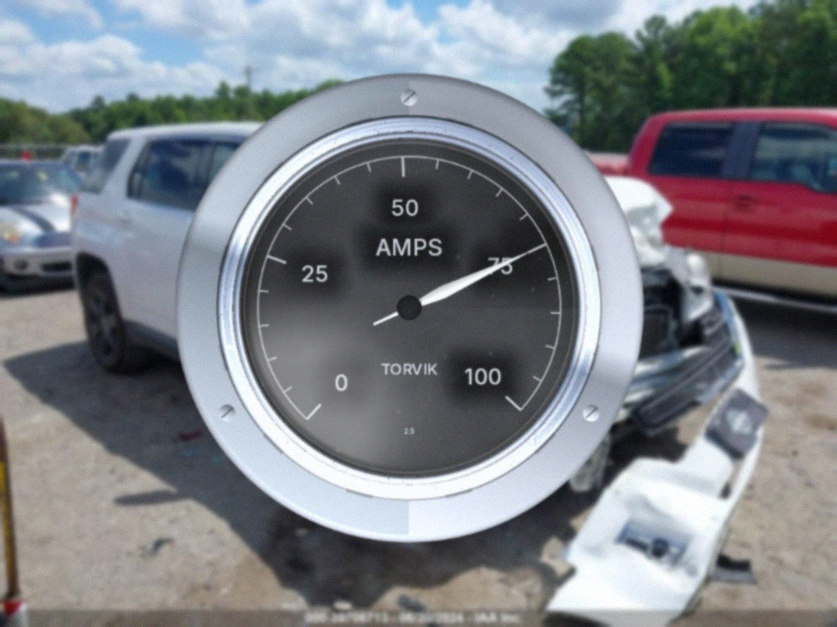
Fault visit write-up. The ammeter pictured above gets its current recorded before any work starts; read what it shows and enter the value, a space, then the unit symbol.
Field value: 75 A
